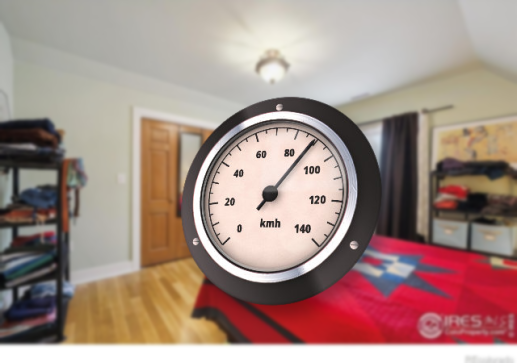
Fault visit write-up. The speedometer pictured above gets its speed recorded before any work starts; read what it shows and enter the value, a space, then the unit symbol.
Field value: 90 km/h
